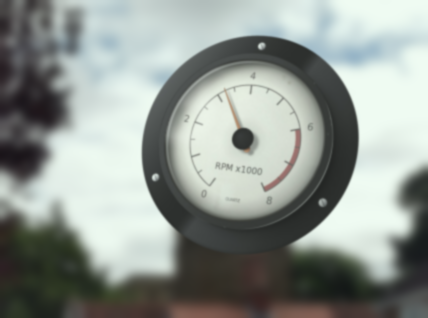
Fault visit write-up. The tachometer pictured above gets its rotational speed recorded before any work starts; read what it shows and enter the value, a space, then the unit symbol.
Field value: 3250 rpm
